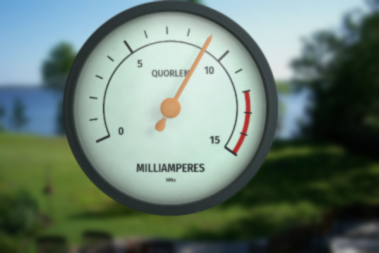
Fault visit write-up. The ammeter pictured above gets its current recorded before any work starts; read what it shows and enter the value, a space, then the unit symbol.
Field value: 9 mA
